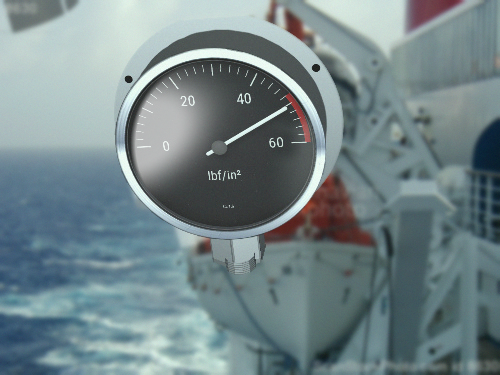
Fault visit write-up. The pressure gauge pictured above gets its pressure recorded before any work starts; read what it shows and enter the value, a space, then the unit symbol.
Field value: 50 psi
